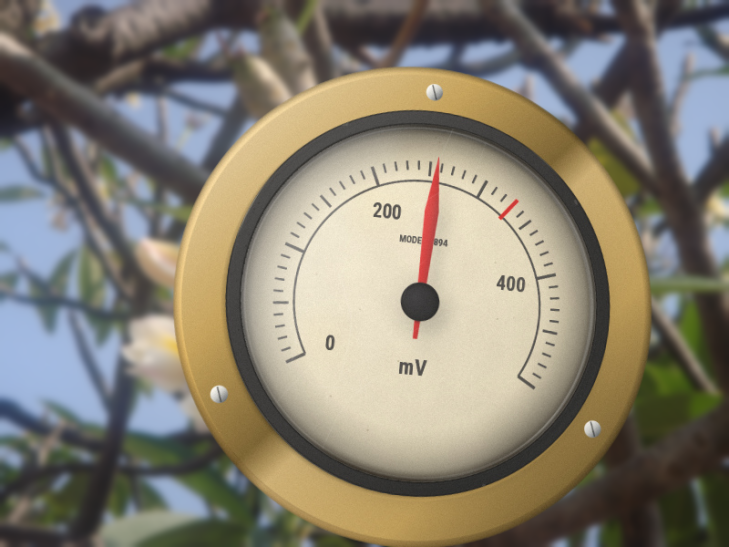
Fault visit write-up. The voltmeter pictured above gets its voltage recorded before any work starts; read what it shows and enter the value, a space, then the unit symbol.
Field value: 255 mV
